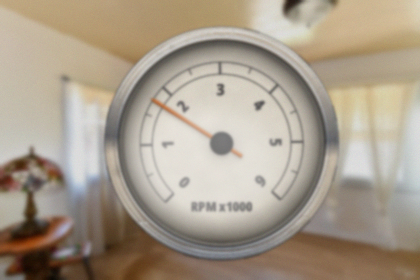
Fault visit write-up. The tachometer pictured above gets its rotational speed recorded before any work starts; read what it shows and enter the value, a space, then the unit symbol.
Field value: 1750 rpm
